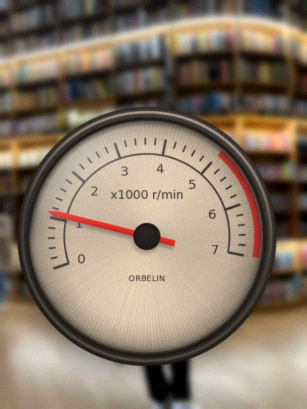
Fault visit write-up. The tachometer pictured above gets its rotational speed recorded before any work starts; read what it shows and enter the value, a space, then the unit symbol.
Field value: 1100 rpm
